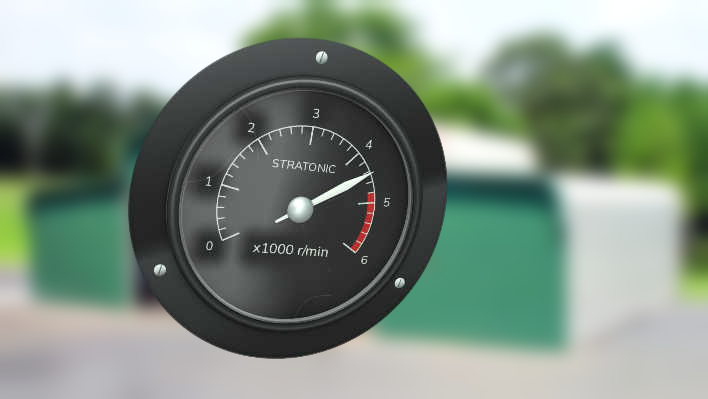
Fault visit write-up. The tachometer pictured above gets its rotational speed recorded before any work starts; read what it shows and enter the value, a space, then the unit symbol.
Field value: 4400 rpm
